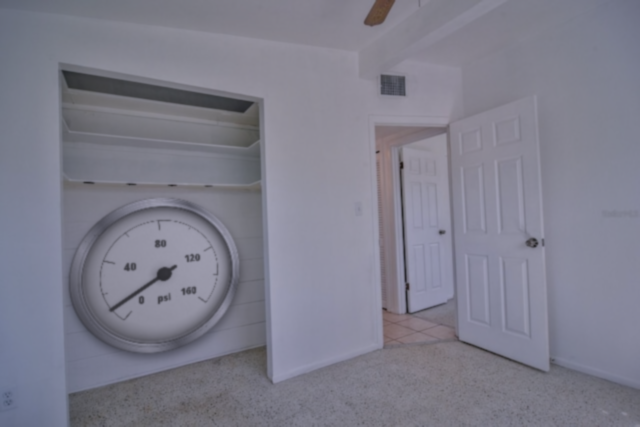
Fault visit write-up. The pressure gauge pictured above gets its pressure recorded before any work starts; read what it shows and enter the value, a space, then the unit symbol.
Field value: 10 psi
